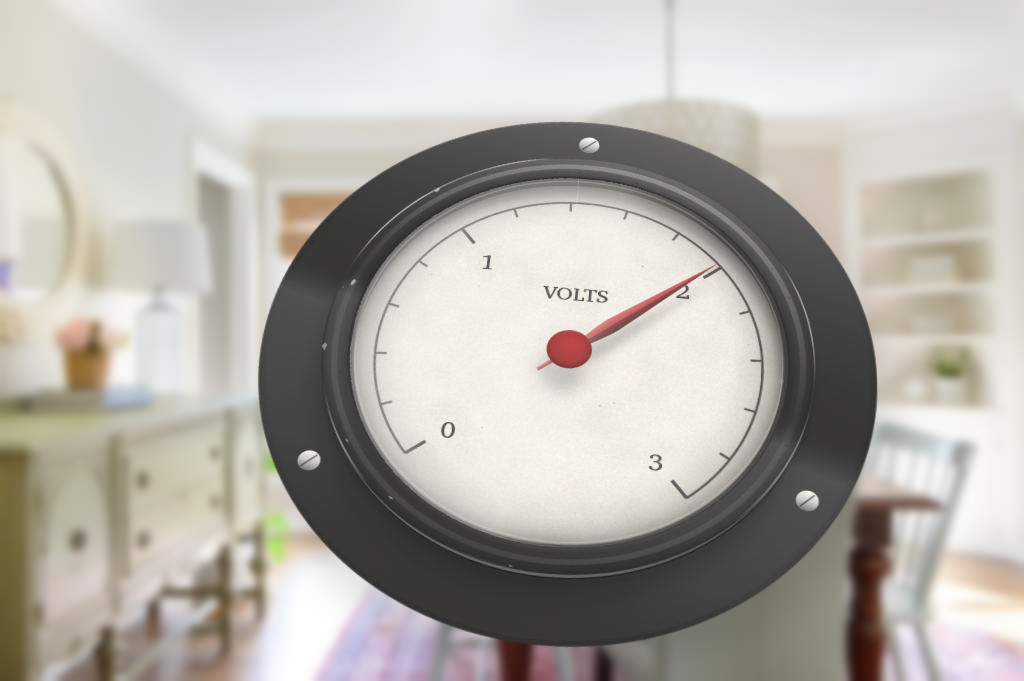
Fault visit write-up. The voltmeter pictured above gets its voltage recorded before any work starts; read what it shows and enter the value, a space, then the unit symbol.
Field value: 2 V
